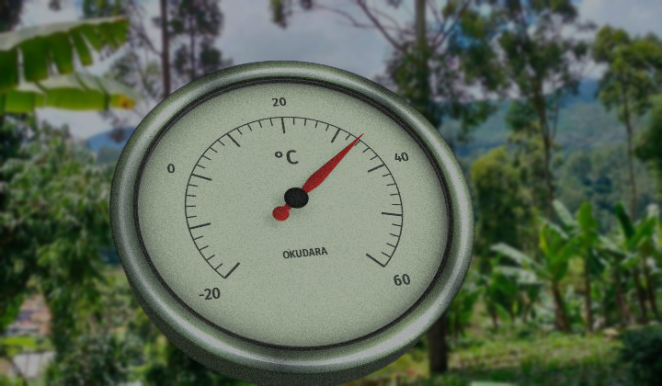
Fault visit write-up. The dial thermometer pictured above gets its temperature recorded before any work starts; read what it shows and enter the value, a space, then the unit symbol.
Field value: 34 °C
